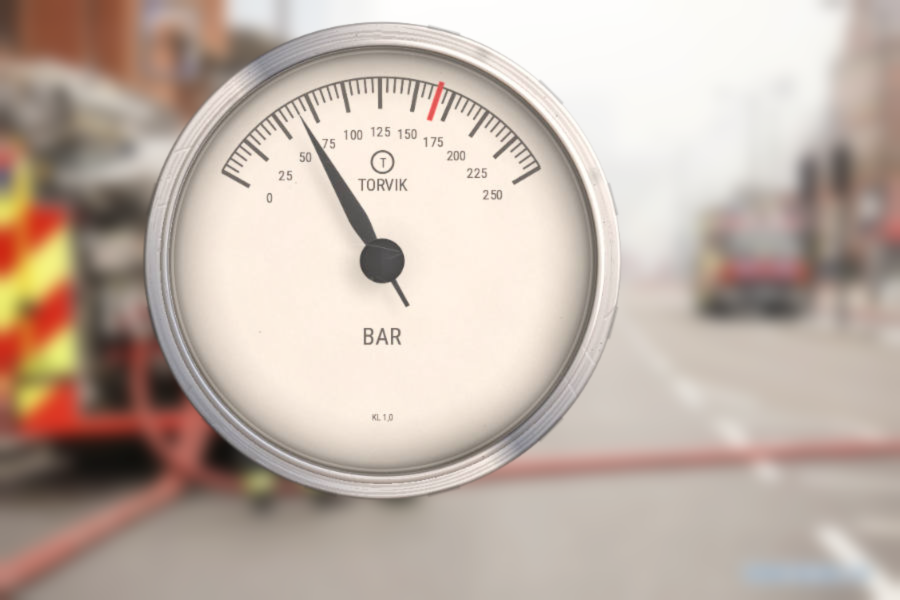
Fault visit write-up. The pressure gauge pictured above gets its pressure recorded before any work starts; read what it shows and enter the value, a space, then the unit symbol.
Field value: 65 bar
